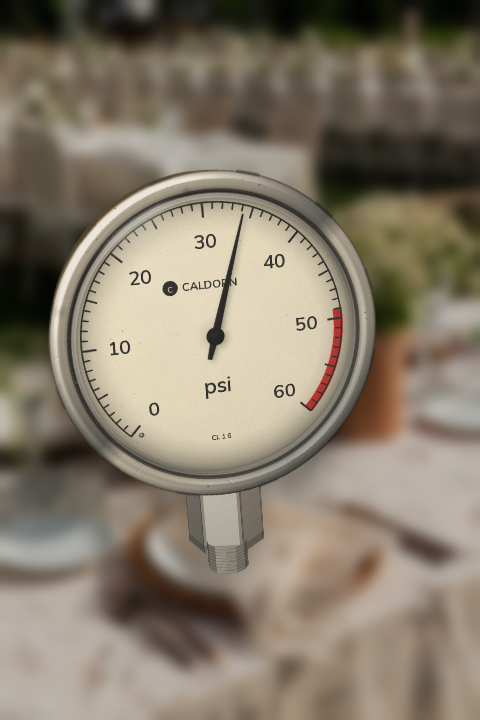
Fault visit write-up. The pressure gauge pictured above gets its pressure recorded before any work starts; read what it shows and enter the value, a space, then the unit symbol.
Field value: 34 psi
